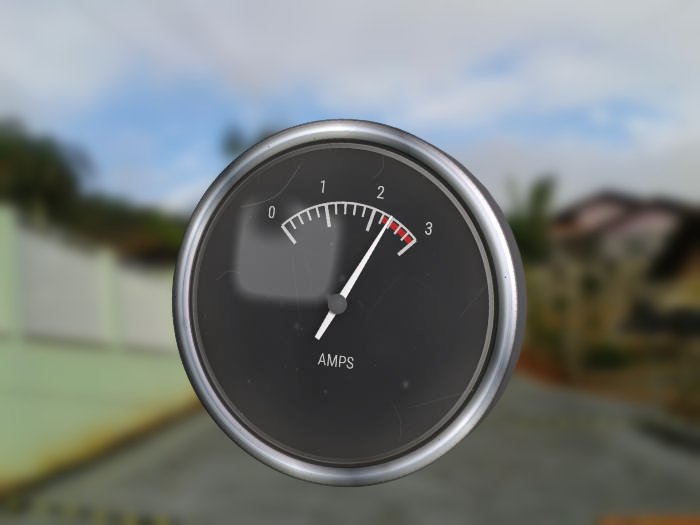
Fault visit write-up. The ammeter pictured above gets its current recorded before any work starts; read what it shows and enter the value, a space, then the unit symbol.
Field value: 2.4 A
